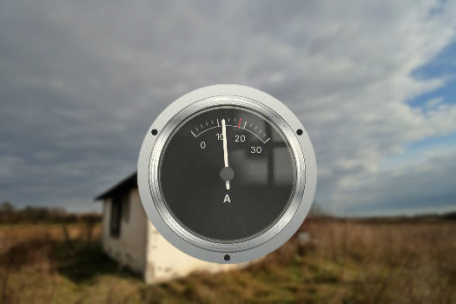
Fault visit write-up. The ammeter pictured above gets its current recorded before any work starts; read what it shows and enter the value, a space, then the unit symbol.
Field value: 12 A
